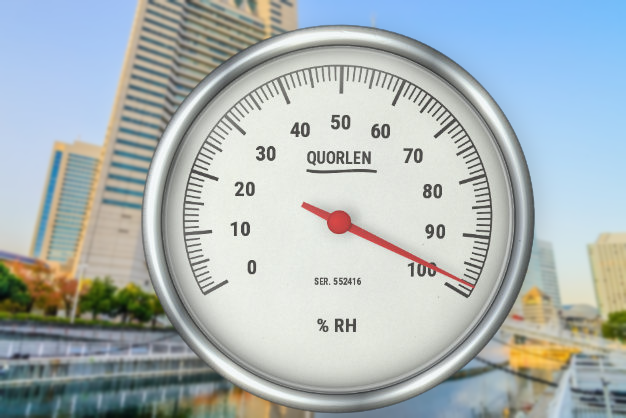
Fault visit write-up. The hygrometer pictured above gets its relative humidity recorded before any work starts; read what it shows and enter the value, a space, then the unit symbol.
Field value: 98 %
